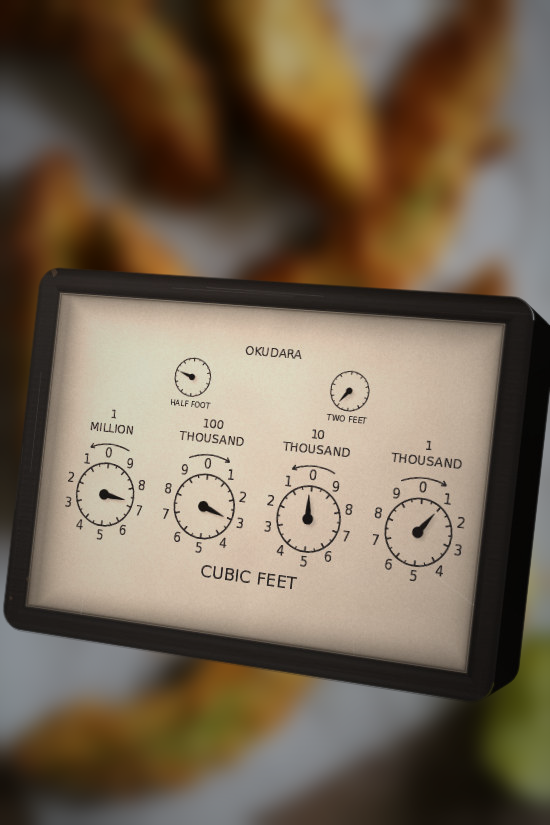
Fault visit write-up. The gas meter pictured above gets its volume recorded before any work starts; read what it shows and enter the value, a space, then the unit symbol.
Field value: 730100 ft³
